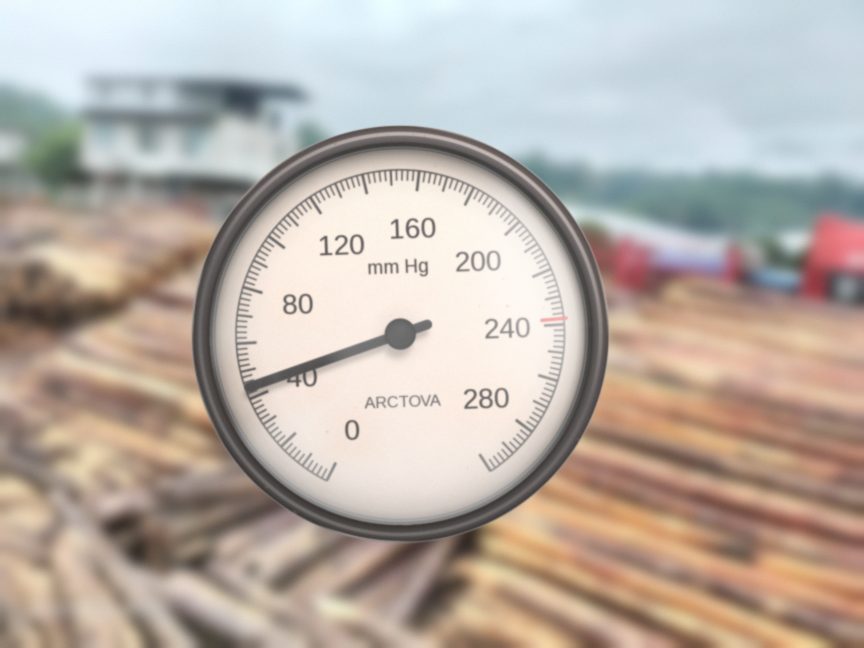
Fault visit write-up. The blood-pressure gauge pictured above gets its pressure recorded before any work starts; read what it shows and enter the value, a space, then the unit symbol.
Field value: 44 mmHg
